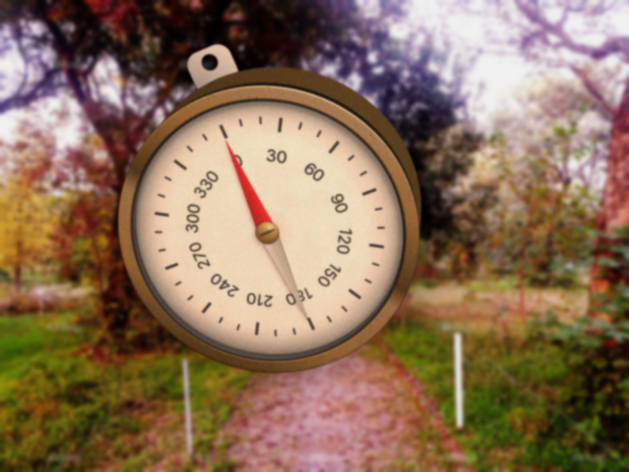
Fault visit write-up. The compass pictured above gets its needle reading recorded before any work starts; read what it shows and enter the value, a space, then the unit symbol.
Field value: 0 °
